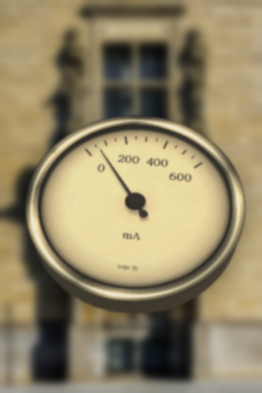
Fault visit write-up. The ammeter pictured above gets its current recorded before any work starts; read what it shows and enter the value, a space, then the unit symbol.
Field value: 50 mA
